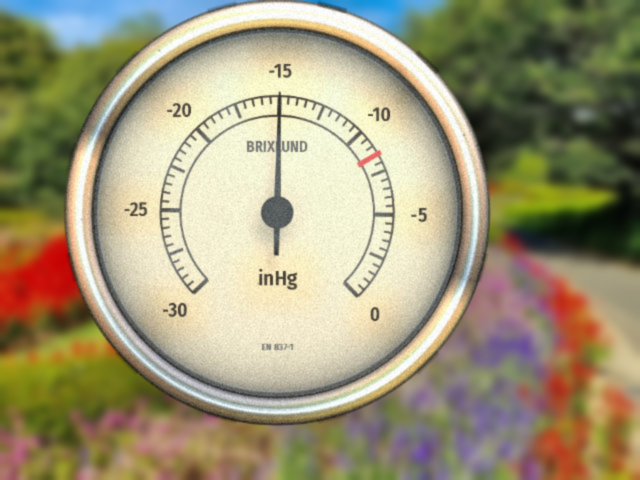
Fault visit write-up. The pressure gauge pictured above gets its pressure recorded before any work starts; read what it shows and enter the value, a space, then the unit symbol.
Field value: -15 inHg
